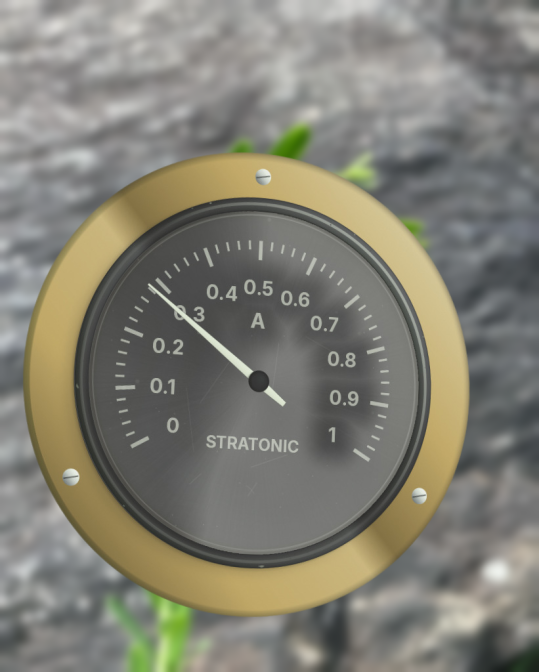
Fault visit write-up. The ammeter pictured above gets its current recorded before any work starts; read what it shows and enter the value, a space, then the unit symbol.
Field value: 0.28 A
